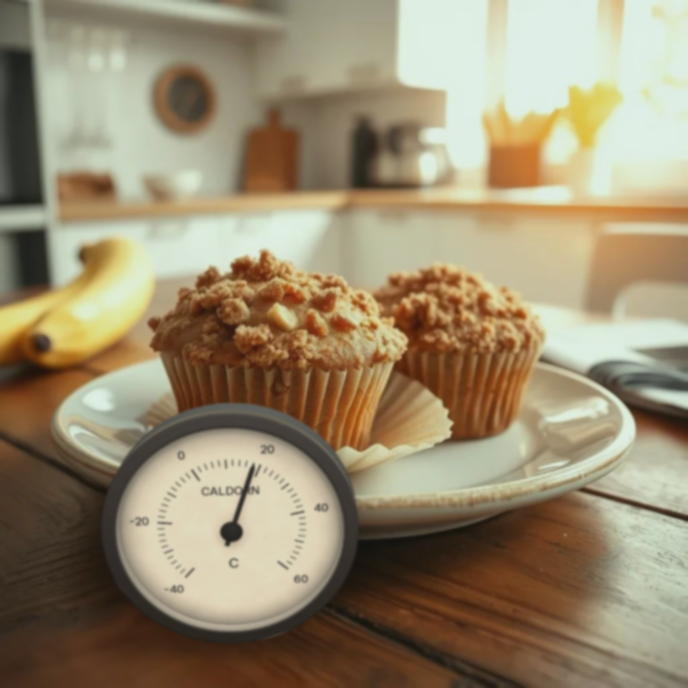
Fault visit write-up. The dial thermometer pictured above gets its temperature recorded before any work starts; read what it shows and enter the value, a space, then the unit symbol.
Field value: 18 °C
